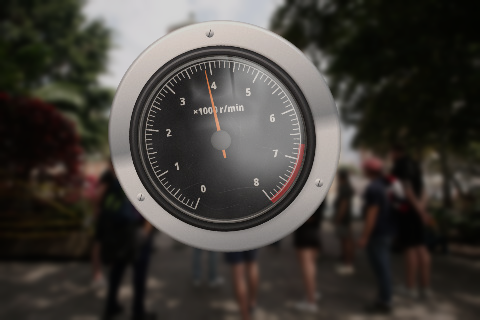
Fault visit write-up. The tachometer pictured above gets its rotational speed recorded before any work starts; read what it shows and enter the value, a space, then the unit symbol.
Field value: 3900 rpm
